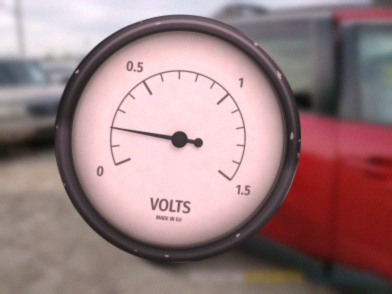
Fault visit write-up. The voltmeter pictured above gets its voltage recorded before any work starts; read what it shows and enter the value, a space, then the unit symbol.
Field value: 0.2 V
